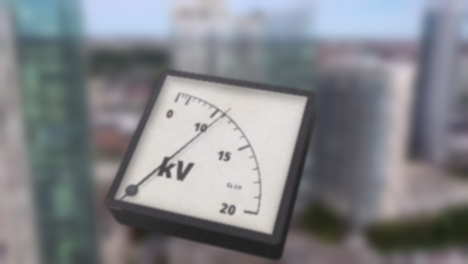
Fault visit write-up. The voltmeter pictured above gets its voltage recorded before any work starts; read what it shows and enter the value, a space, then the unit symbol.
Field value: 11 kV
